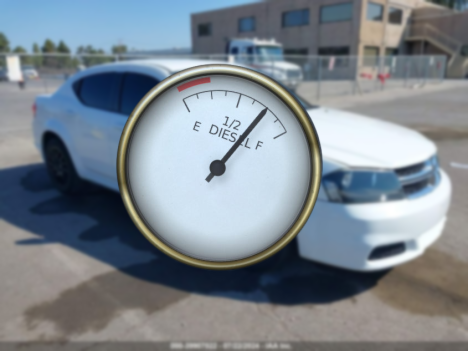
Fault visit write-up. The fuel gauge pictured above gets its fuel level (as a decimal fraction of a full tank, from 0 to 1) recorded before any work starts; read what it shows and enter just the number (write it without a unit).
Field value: 0.75
